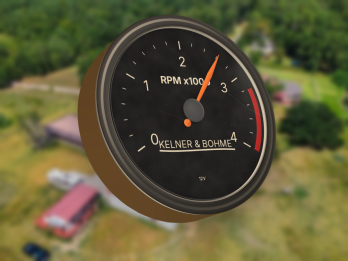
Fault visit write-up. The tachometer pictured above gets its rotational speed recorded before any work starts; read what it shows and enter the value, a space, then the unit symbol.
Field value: 2600 rpm
